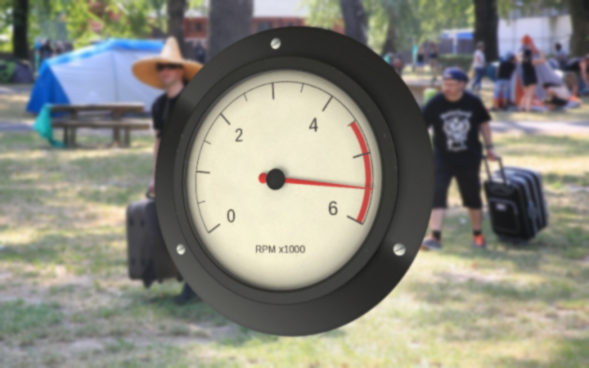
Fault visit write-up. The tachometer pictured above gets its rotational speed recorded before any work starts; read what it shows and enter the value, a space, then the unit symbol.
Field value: 5500 rpm
